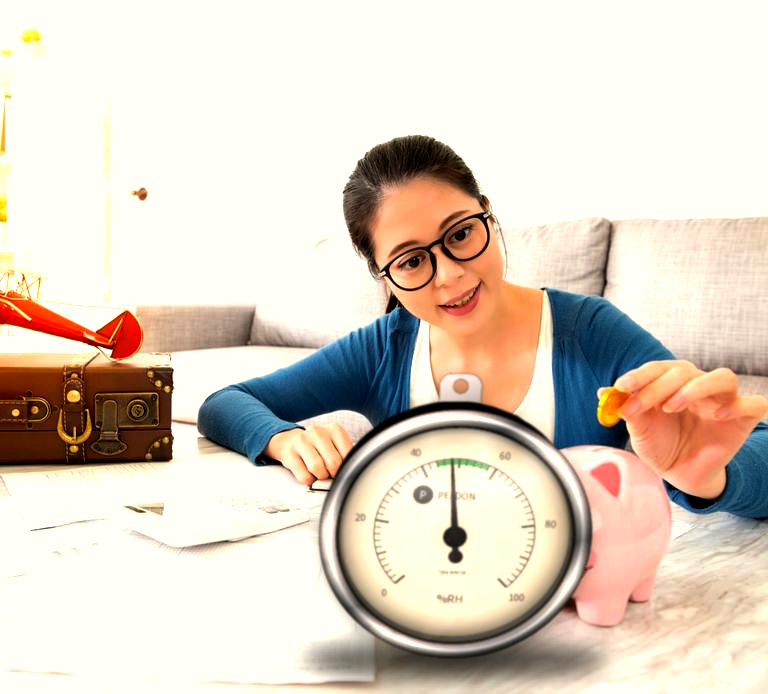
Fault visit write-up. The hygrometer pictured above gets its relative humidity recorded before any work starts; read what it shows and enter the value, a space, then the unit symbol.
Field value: 48 %
